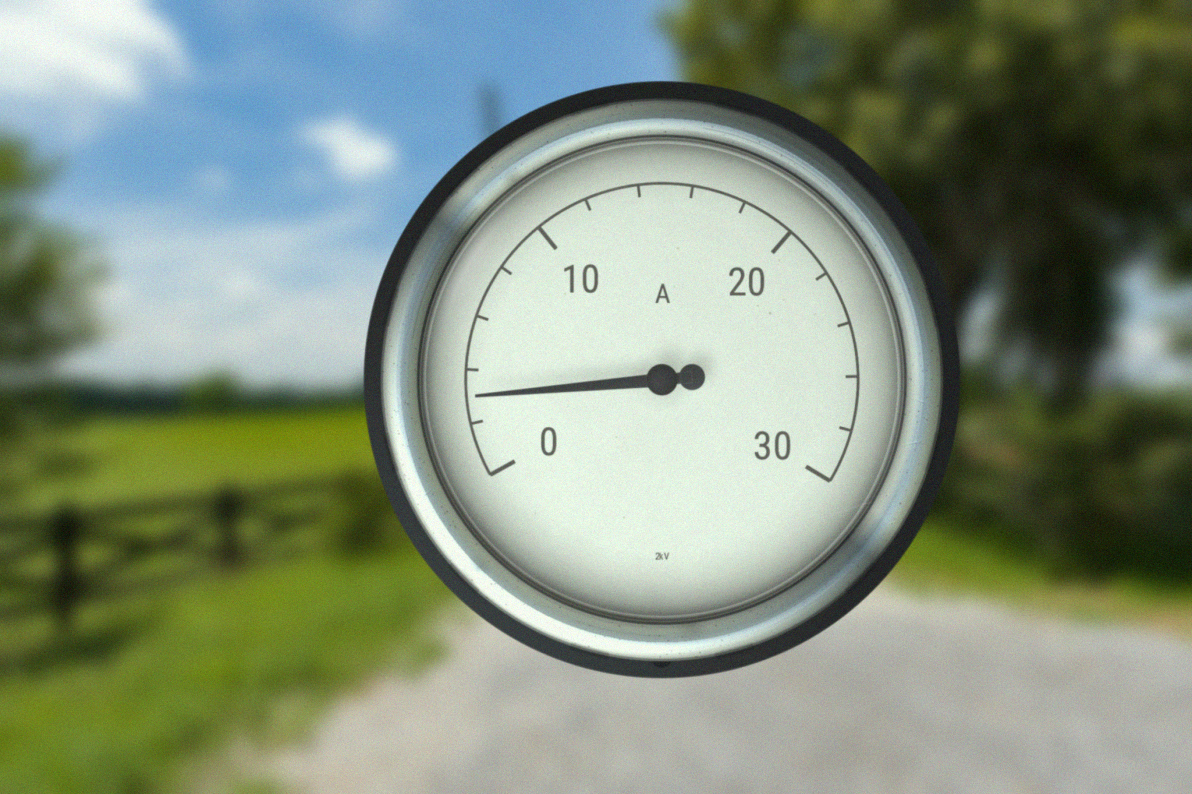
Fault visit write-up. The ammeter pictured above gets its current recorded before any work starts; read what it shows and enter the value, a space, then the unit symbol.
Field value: 3 A
